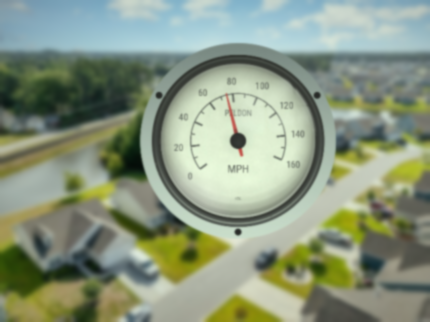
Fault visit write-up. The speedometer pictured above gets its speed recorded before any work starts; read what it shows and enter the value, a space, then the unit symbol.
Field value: 75 mph
